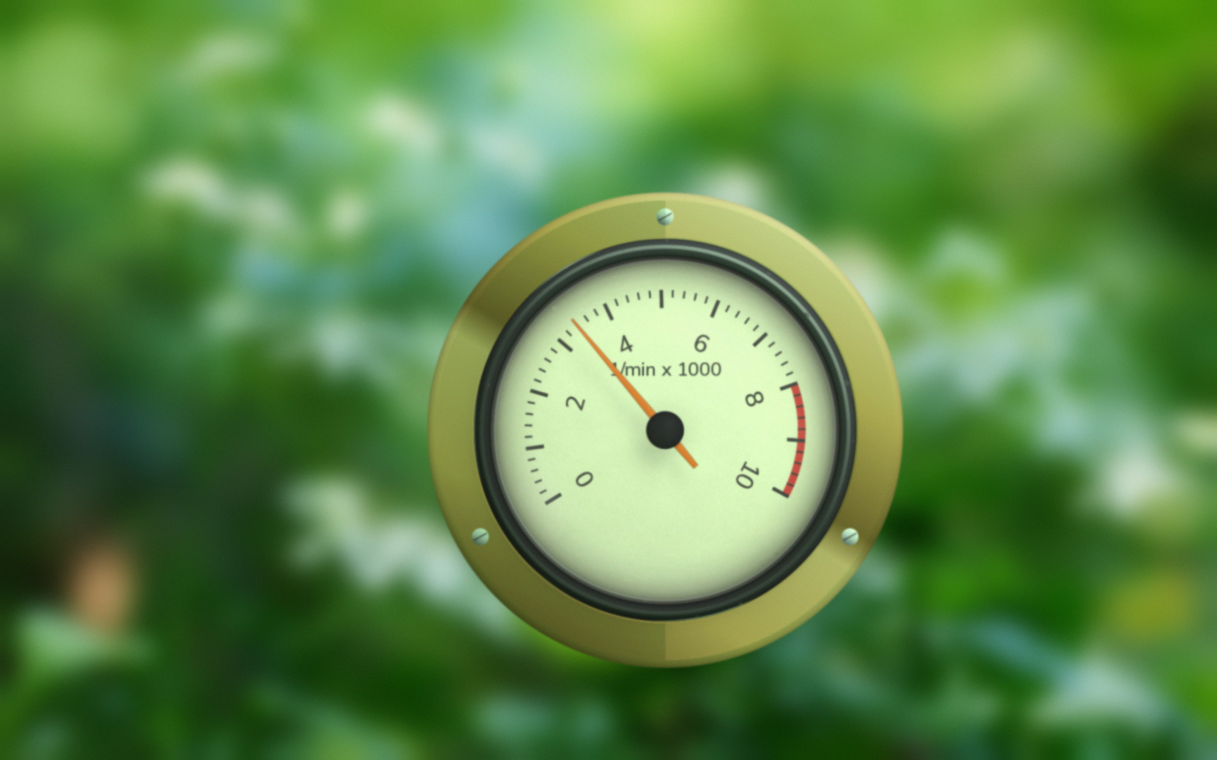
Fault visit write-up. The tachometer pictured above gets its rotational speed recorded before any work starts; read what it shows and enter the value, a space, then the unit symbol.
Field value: 3400 rpm
